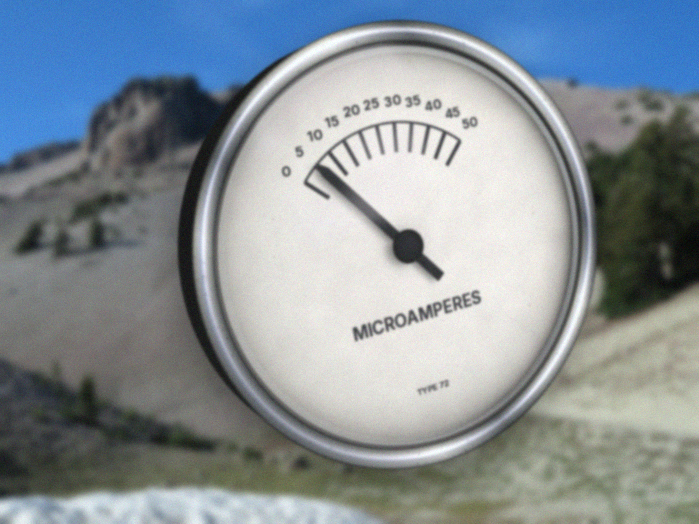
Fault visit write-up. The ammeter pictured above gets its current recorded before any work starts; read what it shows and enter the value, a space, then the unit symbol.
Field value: 5 µA
